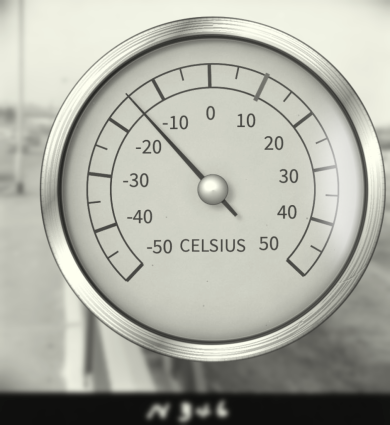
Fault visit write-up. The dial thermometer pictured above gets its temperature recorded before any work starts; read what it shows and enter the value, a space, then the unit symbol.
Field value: -15 °C
